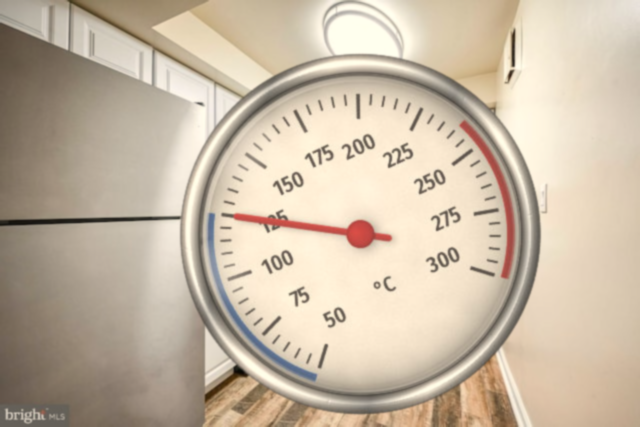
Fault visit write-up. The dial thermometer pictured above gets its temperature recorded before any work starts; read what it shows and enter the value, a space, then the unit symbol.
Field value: 125 °C
